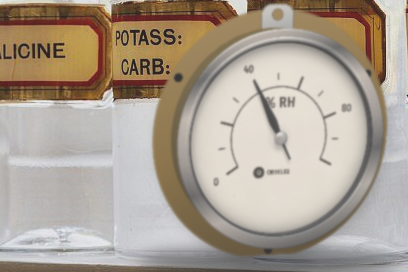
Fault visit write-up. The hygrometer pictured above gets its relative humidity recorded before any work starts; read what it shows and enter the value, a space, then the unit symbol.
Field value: 40 %
